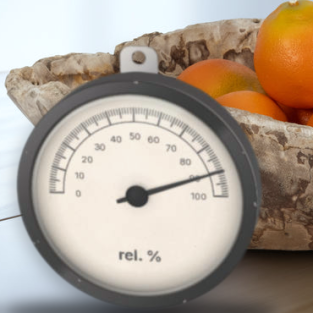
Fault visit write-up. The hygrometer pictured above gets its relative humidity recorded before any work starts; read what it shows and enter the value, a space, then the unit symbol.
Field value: 90 %
